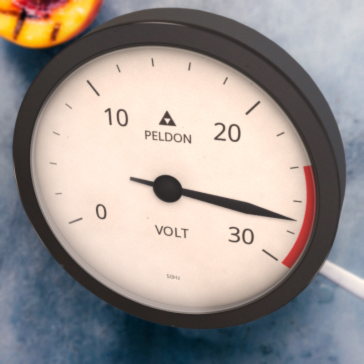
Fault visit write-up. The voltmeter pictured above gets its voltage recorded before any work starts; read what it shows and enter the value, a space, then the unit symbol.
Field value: 27 V
